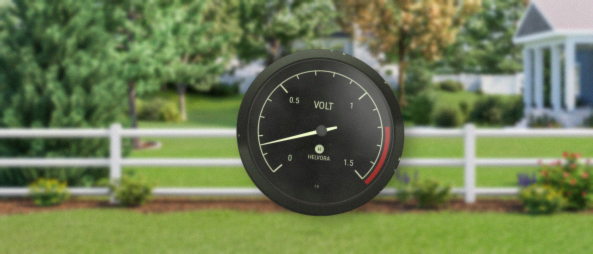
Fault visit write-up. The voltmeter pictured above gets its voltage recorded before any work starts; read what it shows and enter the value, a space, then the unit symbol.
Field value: 0.15 V
